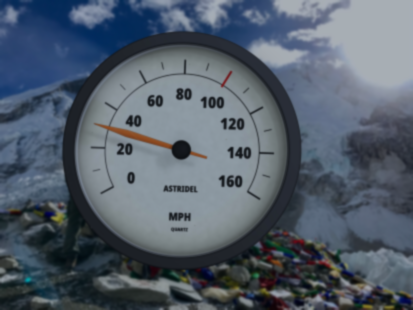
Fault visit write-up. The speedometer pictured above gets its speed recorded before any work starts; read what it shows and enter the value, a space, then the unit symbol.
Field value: 30 mph
